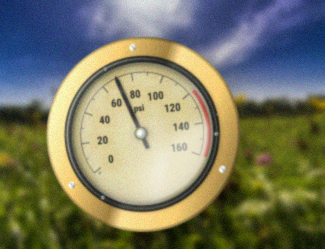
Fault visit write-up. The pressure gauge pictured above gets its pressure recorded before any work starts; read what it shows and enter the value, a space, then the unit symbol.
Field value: 70 psi
